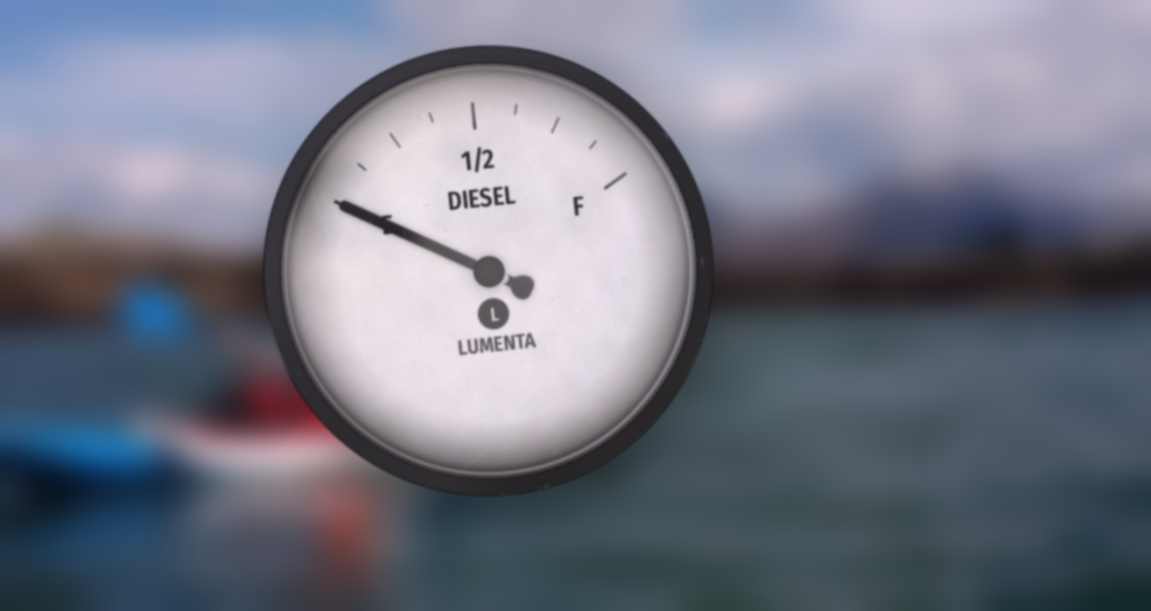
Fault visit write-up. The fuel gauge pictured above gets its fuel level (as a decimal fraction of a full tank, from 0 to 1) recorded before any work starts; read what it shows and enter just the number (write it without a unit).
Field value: 0
